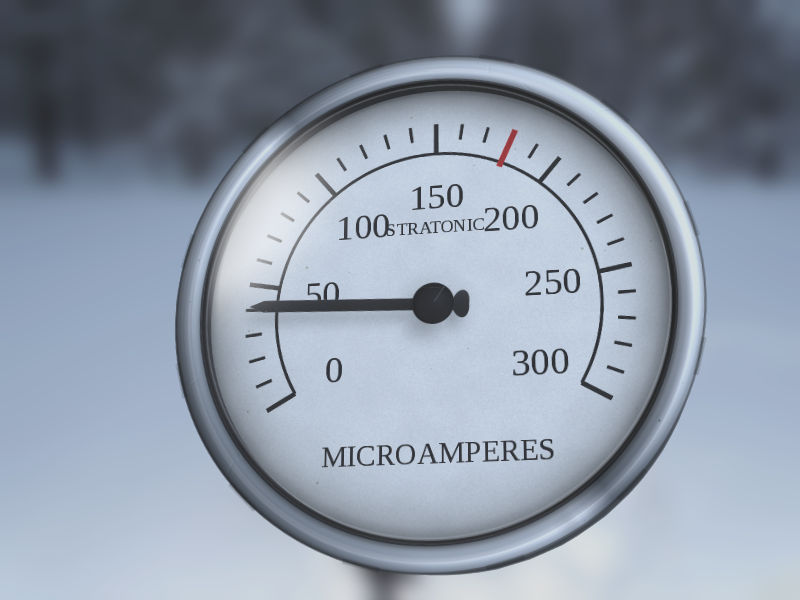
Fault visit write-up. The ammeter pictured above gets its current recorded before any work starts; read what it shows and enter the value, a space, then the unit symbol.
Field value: 40 µA
